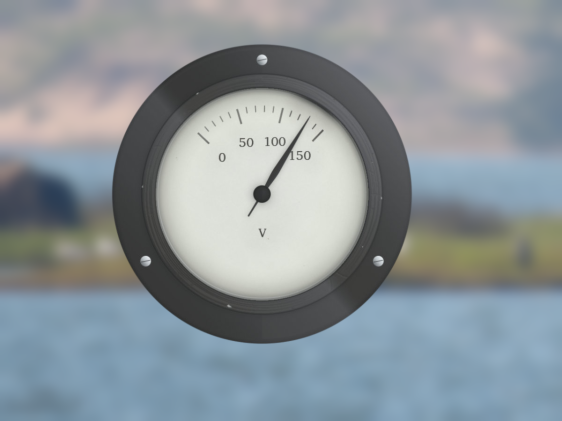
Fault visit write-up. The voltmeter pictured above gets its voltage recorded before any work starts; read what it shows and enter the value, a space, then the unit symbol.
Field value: 130 V
